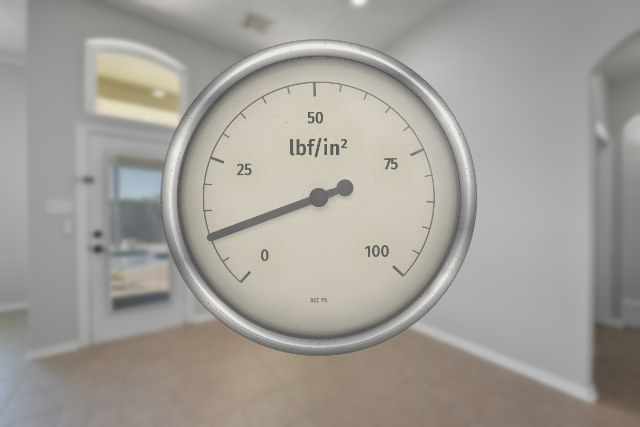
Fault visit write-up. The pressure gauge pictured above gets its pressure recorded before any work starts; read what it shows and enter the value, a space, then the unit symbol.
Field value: 10 psi
